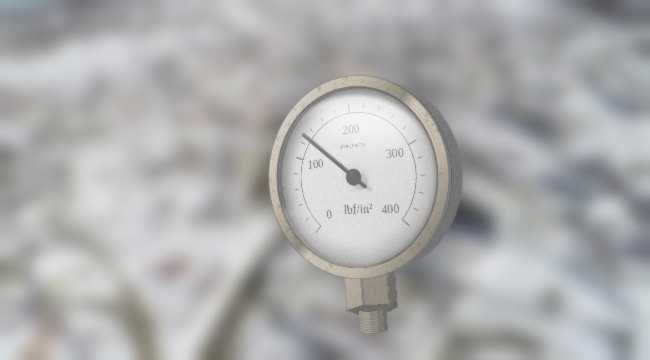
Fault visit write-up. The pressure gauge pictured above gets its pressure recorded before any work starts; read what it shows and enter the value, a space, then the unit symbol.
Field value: 130 psi
